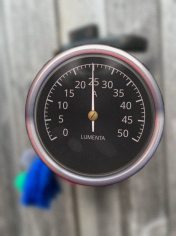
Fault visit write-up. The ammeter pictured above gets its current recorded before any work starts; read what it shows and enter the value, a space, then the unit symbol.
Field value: 25 A
